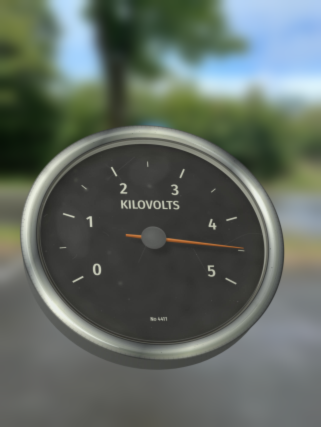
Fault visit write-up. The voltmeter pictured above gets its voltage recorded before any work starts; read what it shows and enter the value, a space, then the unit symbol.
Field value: 4.5 kV
